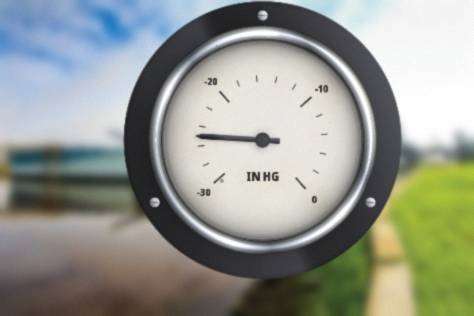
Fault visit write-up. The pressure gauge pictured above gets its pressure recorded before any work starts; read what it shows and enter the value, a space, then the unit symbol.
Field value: -25 inHg
